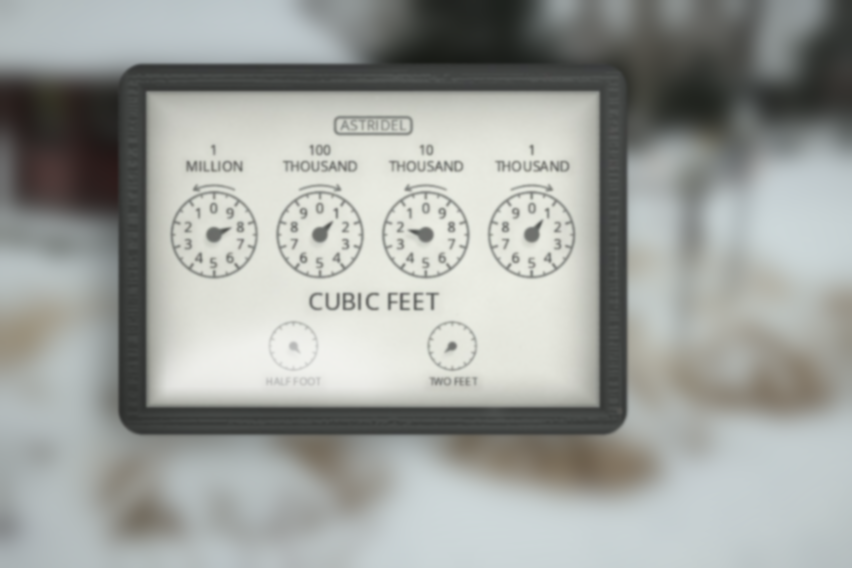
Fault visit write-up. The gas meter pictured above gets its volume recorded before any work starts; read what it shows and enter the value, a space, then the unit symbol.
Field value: 812100 ft³
